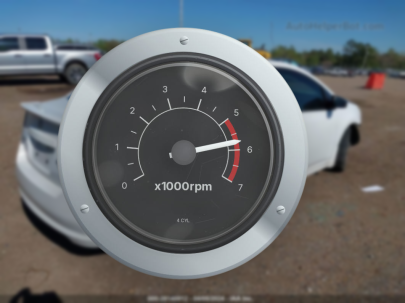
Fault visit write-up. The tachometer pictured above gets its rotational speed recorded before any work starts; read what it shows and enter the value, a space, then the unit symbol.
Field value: 5750 rpm
